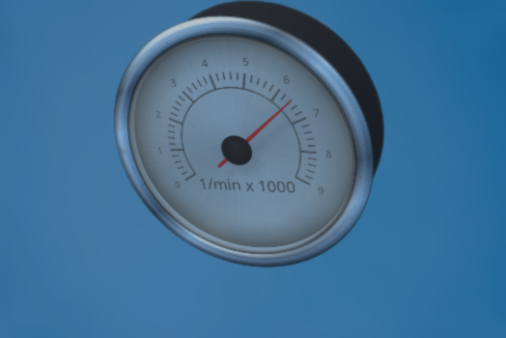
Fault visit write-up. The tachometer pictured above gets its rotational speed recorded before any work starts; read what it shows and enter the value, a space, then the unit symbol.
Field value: 6400 rpm
